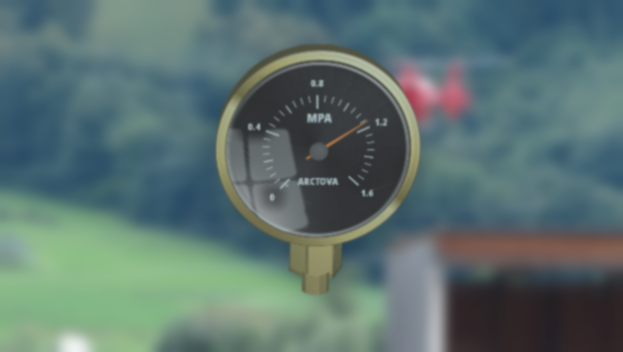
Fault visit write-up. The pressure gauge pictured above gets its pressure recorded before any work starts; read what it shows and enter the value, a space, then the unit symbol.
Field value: 1.15 MPa
